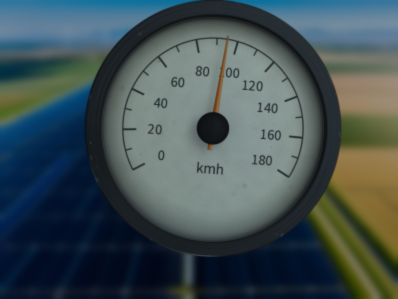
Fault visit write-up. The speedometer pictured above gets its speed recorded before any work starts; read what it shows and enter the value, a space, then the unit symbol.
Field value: 95 km/h
